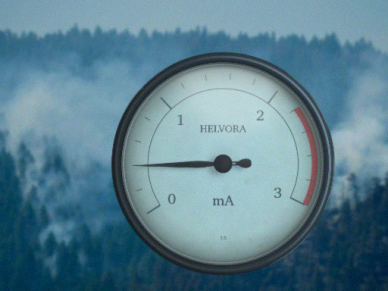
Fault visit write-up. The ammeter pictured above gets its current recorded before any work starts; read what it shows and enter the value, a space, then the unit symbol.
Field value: 0.4 mA
